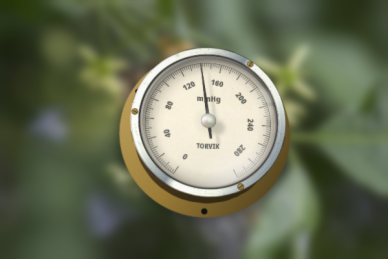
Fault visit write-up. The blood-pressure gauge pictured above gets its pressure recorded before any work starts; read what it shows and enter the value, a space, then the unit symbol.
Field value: 140 mmHg
